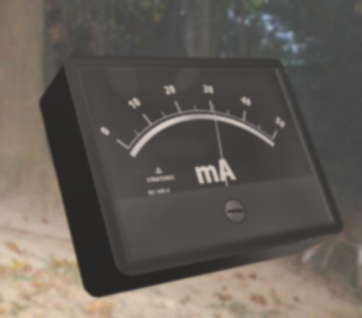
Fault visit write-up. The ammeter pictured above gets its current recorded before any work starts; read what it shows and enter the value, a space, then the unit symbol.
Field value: 30 mA
